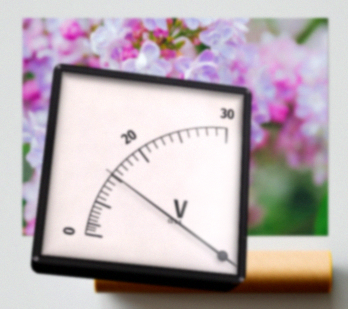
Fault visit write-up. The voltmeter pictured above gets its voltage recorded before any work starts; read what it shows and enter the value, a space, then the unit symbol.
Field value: 15 V
